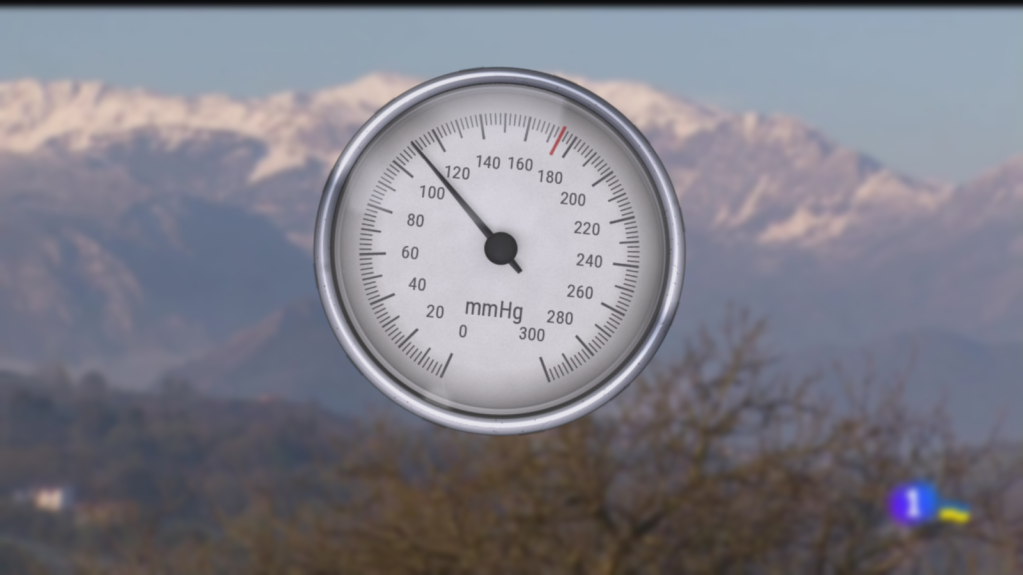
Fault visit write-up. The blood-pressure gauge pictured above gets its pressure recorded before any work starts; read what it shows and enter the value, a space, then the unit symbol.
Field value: 110 mmHg
